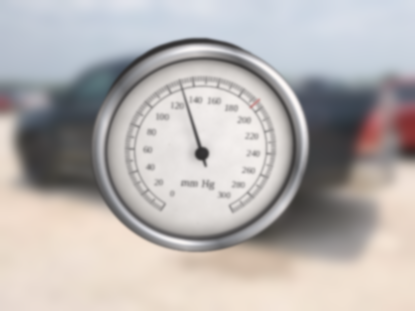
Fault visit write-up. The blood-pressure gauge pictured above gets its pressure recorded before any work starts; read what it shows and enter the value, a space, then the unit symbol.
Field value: 130 mmHg
